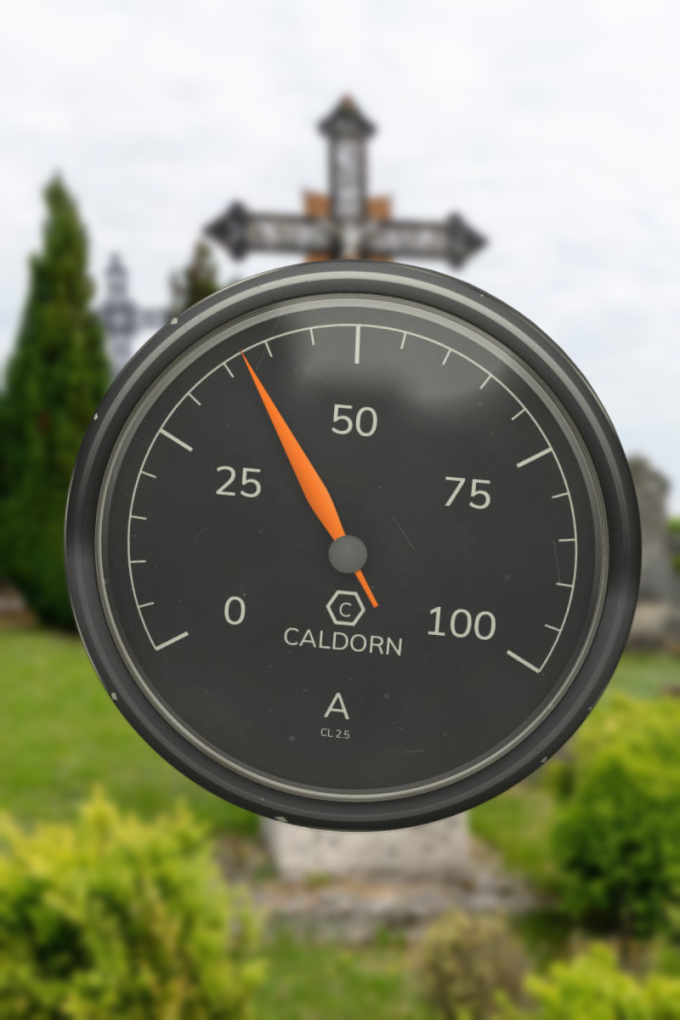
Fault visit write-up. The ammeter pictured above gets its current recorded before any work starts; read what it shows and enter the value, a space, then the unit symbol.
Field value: 37.5 A
